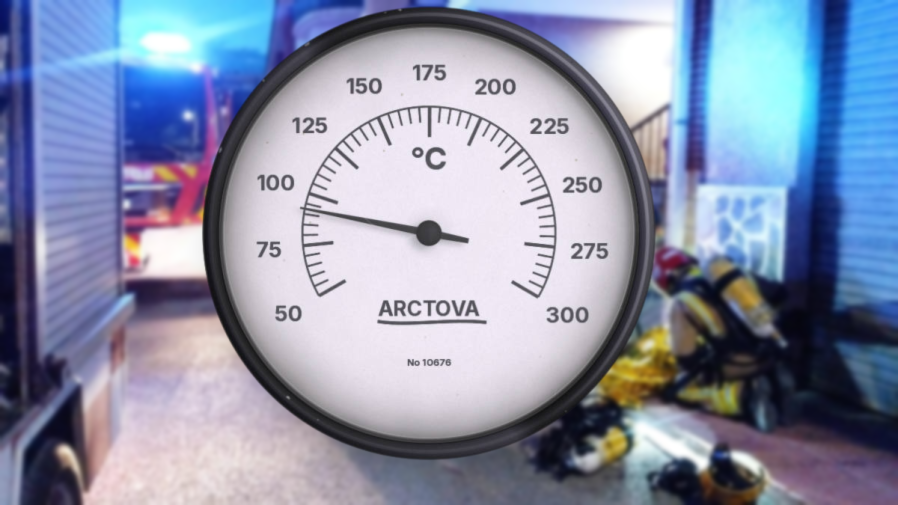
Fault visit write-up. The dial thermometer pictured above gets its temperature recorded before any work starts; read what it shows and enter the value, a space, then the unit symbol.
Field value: 92.5 °C
